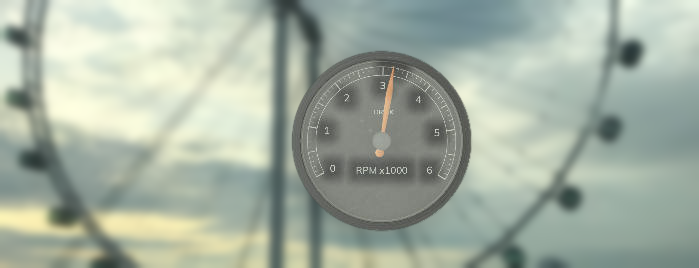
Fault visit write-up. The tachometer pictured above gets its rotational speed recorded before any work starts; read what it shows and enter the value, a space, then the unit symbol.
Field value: 3200 rpm
